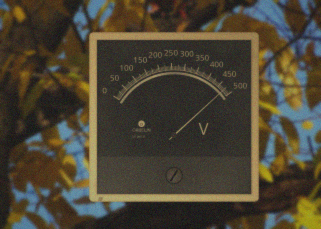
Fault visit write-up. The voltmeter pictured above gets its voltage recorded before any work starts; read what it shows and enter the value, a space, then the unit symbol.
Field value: 475 V
